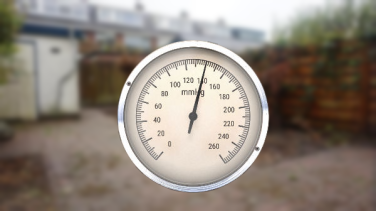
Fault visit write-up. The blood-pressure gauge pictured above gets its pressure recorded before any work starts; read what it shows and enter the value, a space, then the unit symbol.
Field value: 140 mmHg
